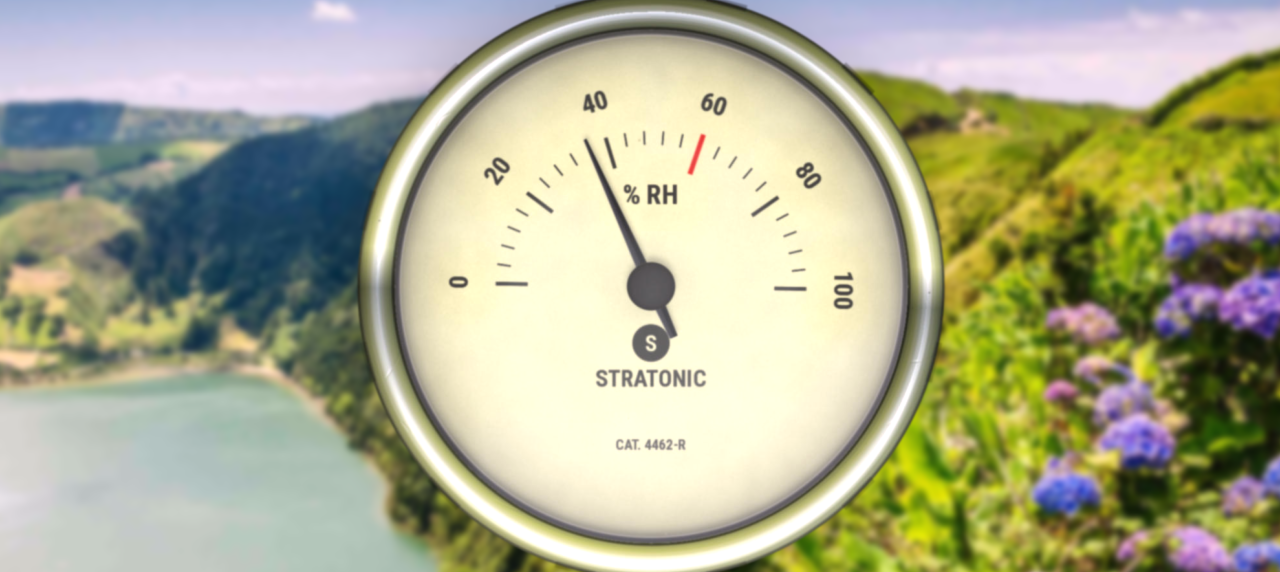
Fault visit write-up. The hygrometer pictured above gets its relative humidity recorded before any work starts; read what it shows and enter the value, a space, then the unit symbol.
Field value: 36 %
